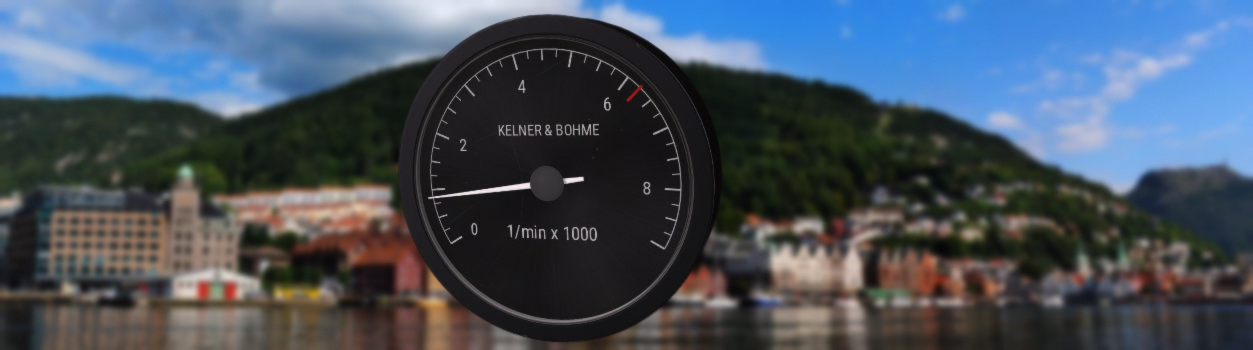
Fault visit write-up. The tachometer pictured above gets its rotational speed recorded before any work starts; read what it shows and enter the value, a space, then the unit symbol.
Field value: 875 rpm
